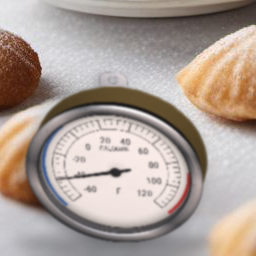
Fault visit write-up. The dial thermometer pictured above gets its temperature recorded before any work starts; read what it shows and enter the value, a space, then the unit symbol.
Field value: -40 °F
